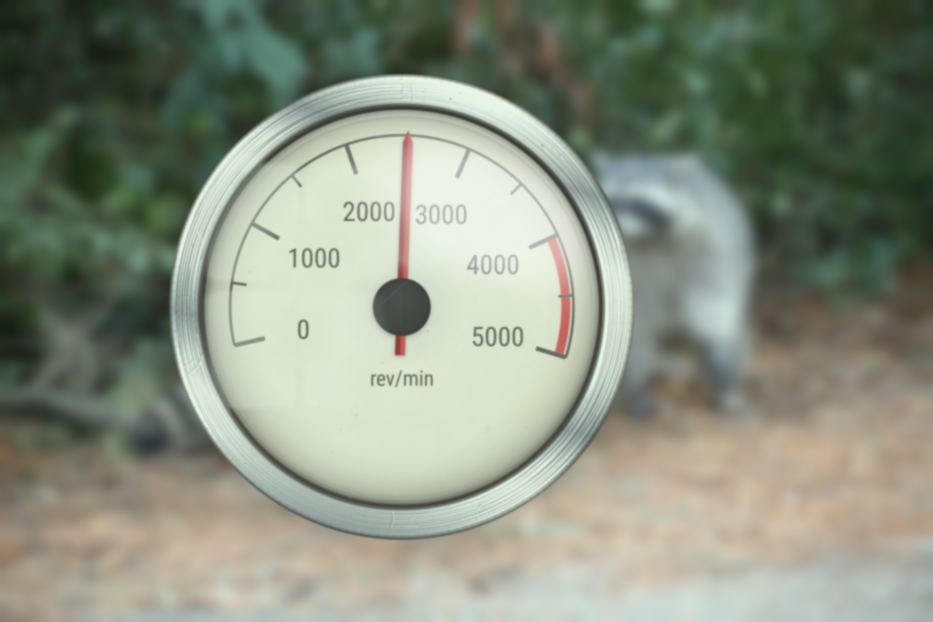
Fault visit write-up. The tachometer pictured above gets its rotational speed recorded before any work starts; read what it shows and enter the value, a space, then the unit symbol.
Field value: 2500 rpm
